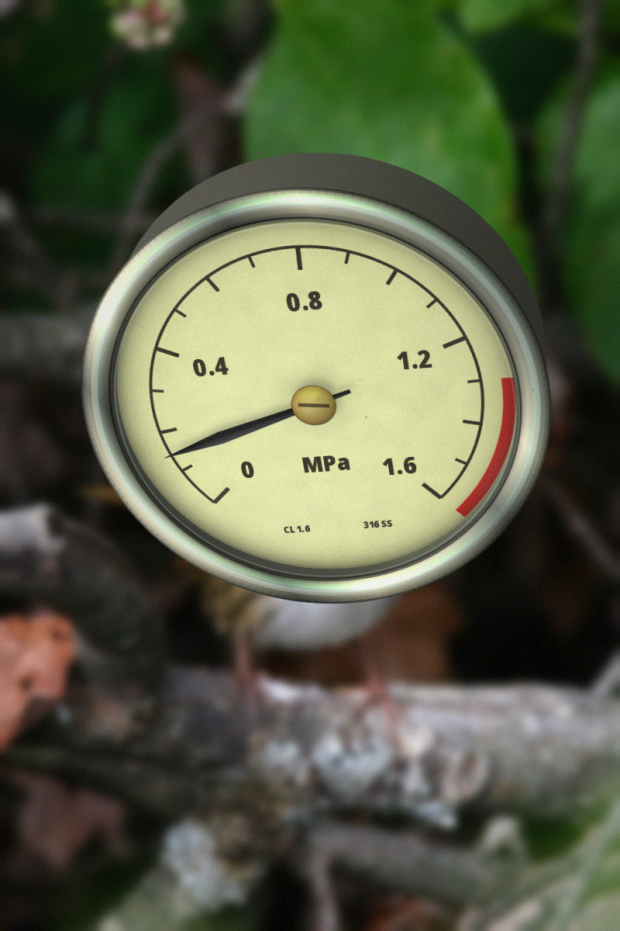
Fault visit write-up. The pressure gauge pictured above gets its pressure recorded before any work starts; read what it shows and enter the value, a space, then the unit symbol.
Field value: 0.15 MPa
